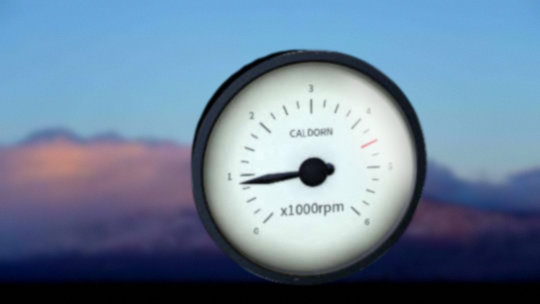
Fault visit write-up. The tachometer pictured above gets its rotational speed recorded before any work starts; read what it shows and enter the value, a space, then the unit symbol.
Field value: 875 rpm
